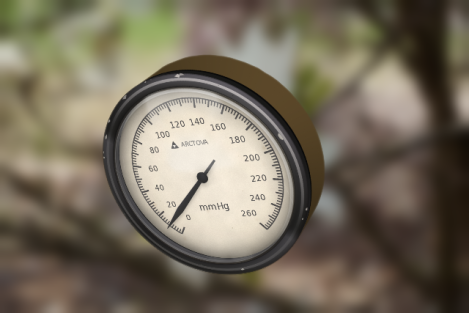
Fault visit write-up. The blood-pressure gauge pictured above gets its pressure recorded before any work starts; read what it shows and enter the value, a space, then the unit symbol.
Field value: 10 mmHg
